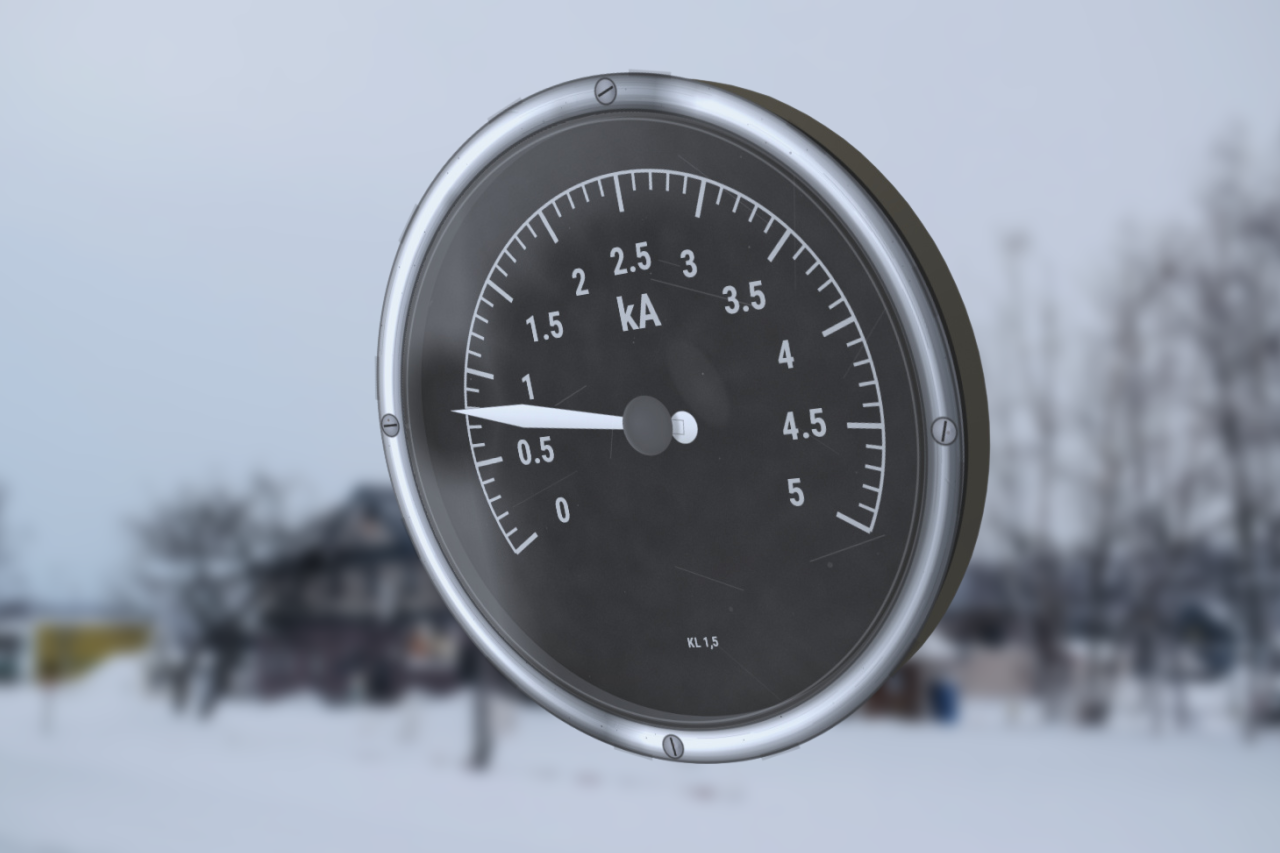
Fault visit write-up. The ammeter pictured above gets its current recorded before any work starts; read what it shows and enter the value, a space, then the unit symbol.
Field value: 0.8 kA
